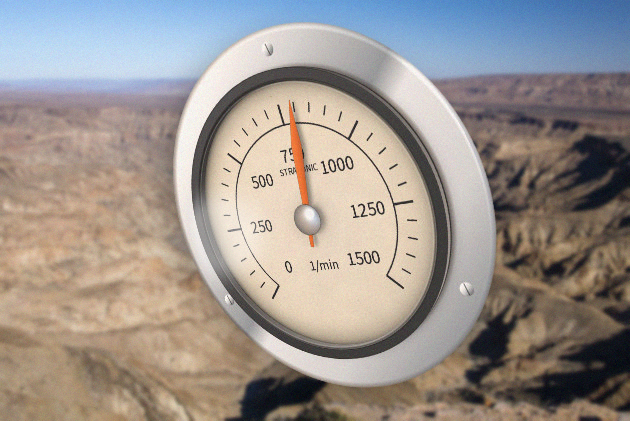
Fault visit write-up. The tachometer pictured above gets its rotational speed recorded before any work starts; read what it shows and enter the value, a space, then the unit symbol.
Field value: 800 rpm
